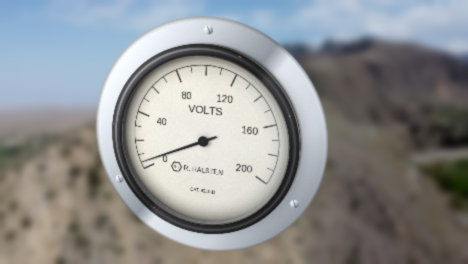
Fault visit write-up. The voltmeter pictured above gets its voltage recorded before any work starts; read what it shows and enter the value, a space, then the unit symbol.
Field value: 5 V
